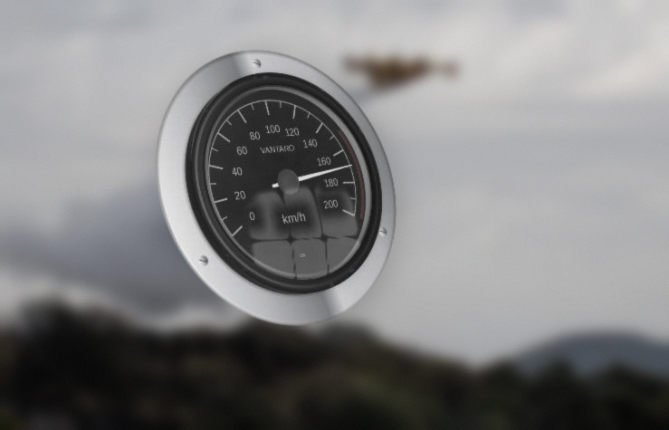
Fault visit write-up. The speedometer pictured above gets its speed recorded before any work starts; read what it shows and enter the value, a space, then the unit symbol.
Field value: 170 km/h
